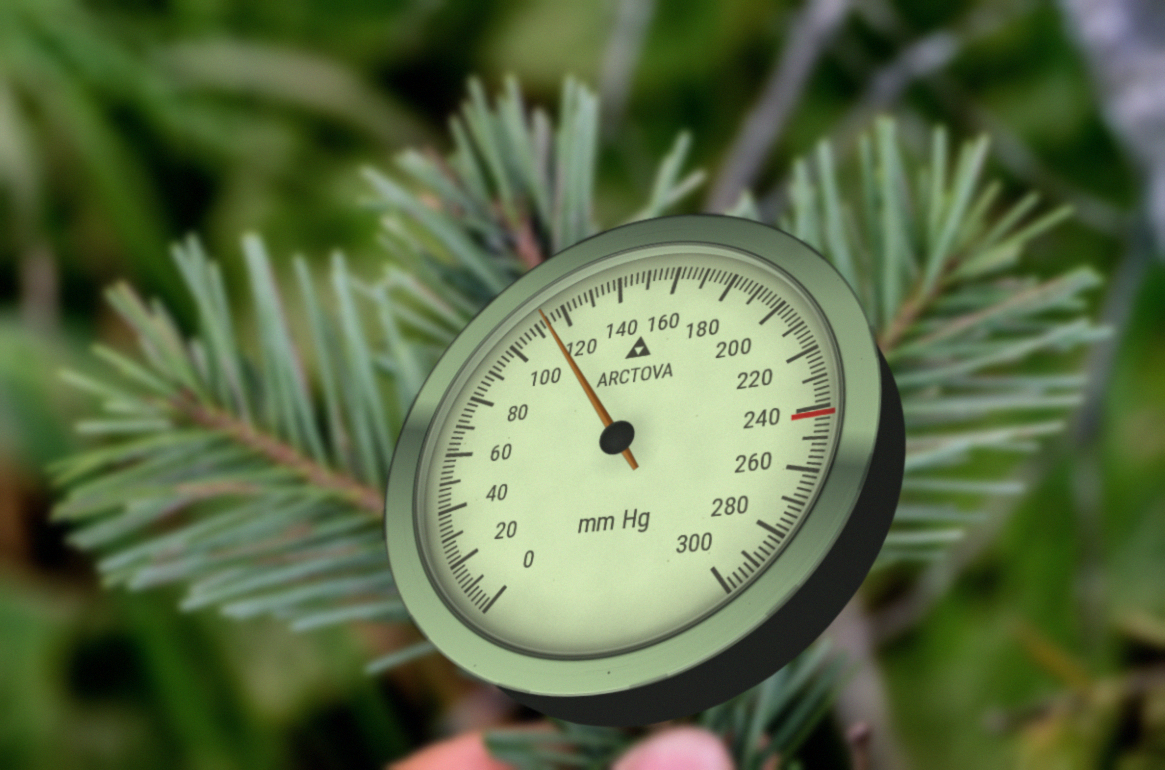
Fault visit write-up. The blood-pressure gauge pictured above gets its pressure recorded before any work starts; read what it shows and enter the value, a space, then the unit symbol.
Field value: 114 mmHg
